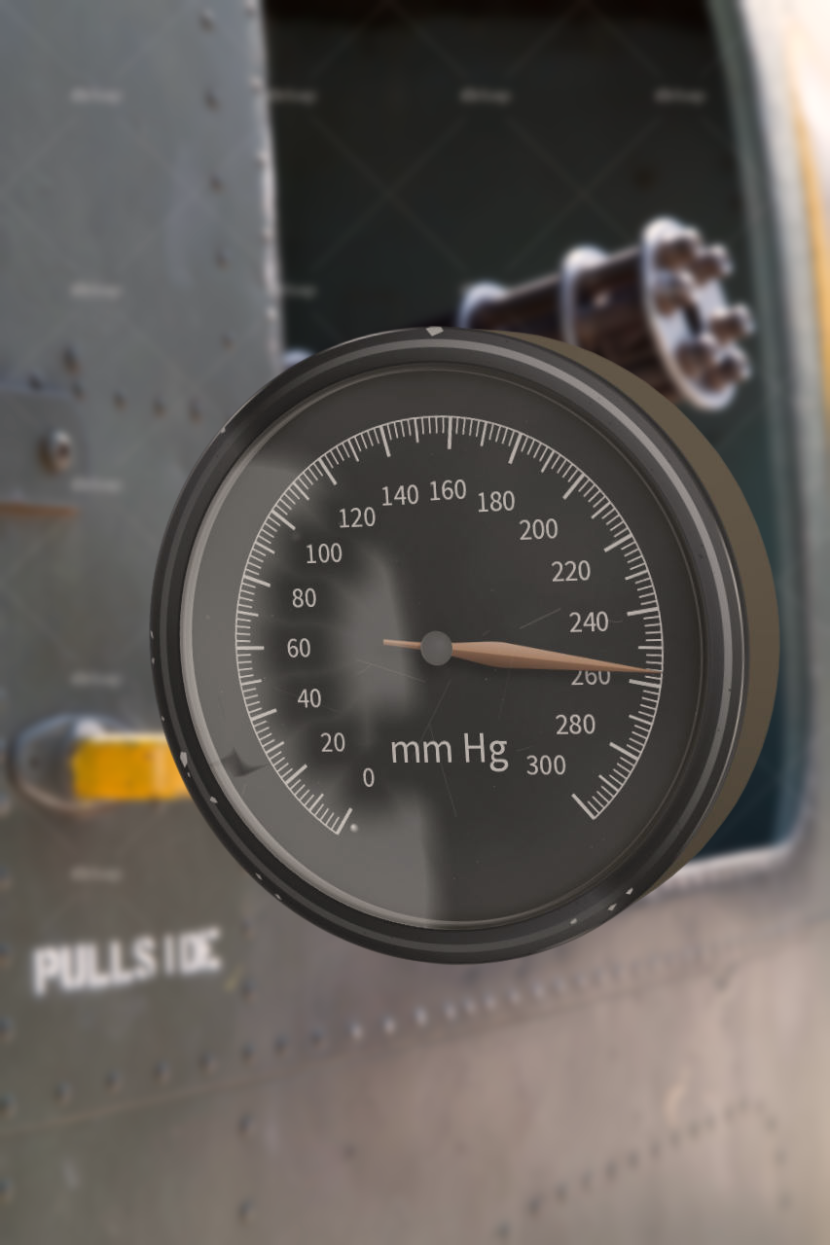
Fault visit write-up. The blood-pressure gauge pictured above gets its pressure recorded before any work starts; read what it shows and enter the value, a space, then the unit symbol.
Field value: 256 mmHg
